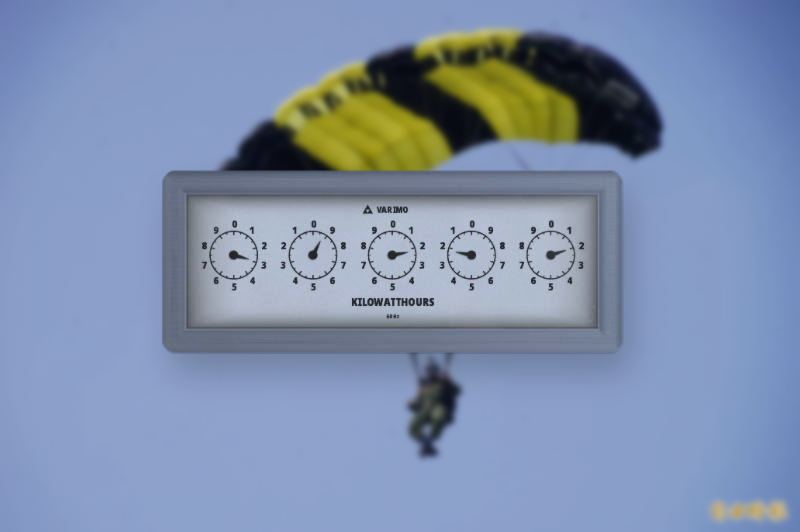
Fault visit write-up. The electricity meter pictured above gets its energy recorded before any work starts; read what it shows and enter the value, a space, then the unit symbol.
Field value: 29222 kWh
